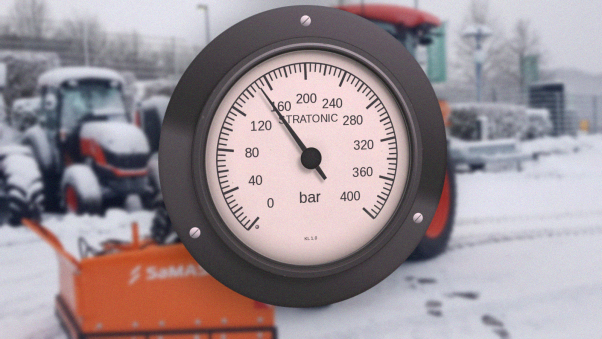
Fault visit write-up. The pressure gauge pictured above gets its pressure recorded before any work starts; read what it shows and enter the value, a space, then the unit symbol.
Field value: 150 bar
